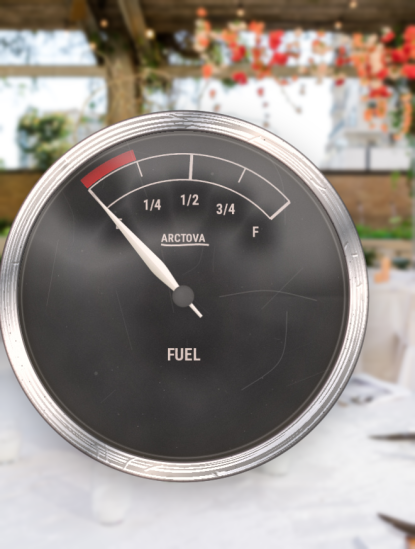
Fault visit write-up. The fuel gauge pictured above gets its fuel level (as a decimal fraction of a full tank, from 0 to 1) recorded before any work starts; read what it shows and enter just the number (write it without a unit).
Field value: 0
